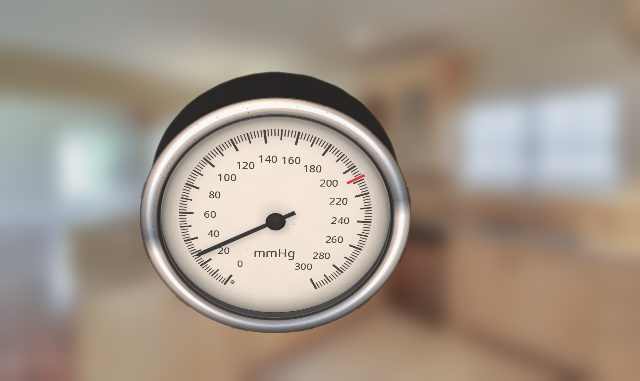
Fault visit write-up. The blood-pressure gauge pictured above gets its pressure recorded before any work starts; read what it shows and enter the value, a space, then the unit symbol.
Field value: 30 mmHg
